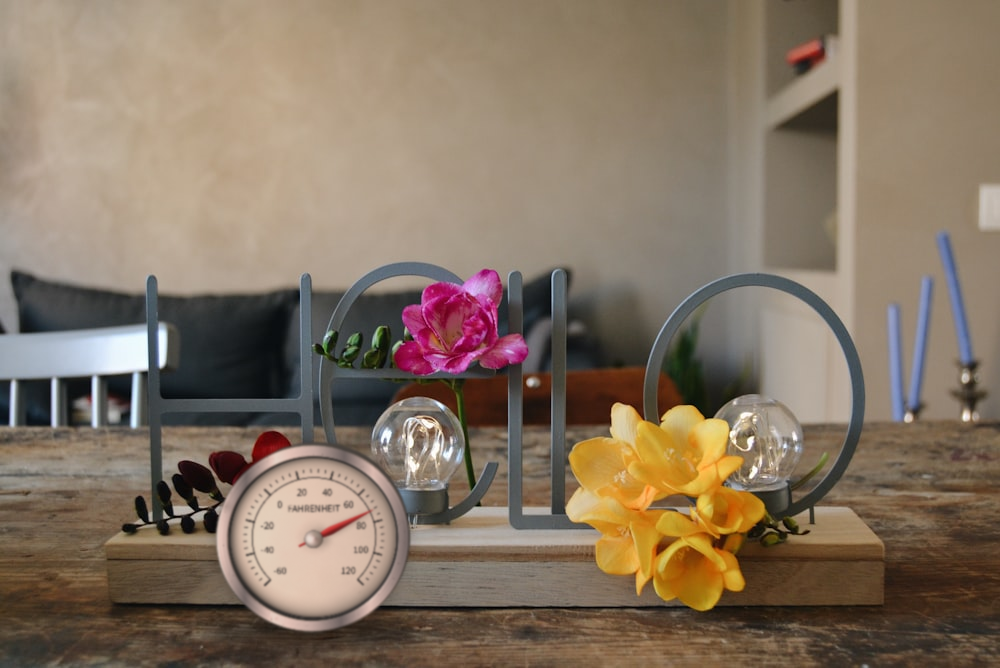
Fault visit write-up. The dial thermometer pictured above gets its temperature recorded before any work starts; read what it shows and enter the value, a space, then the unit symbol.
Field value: 72 °F
